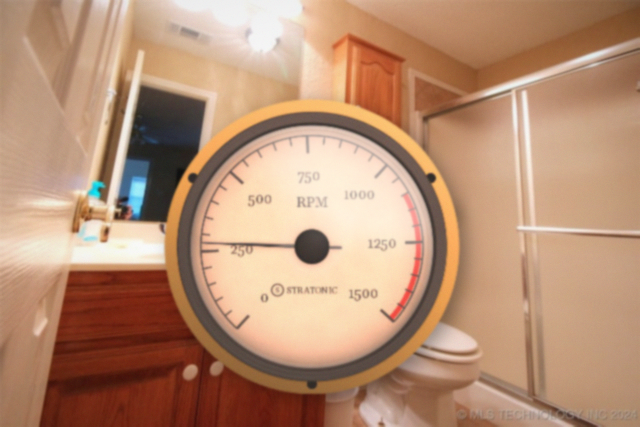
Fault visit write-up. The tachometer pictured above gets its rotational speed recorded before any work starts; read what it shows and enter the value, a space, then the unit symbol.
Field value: 275 rpm
